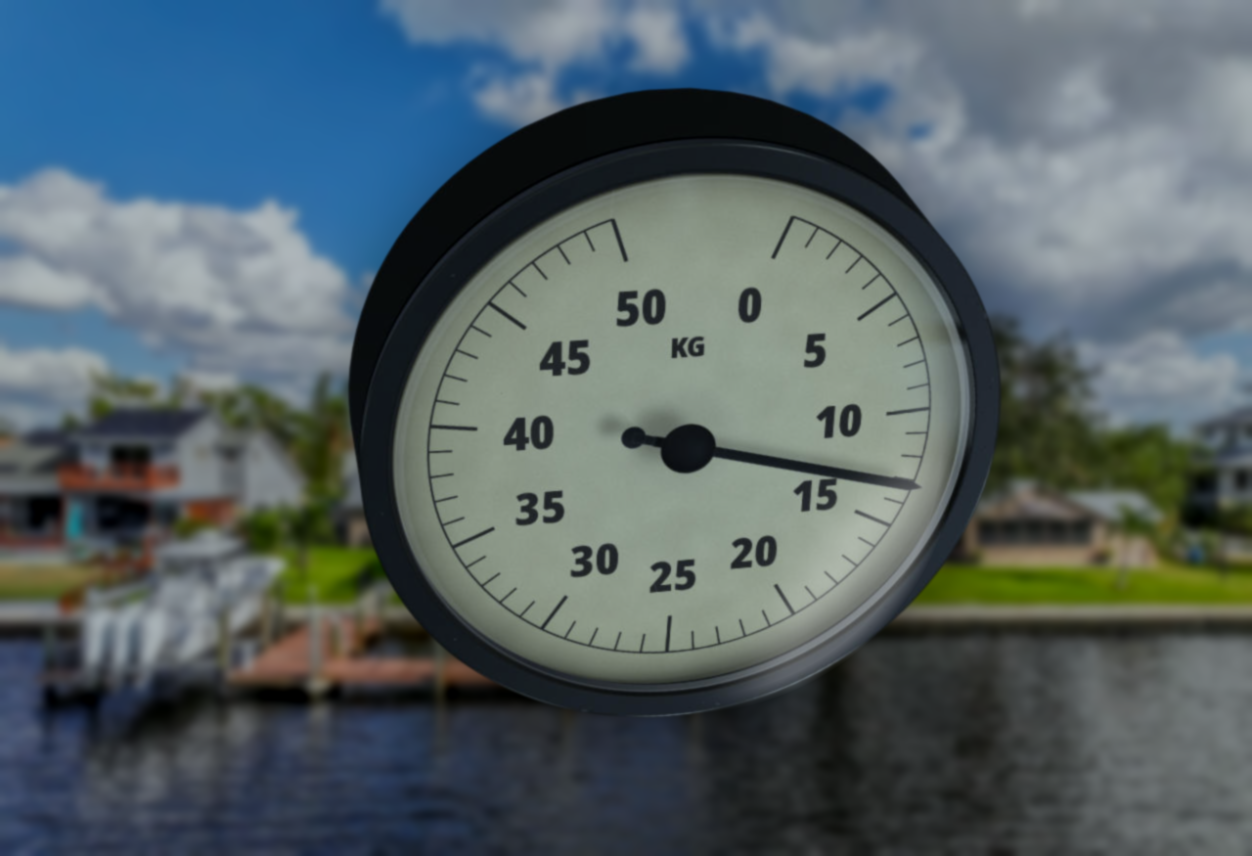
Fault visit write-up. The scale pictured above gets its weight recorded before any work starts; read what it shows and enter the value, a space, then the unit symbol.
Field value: 13 kg
